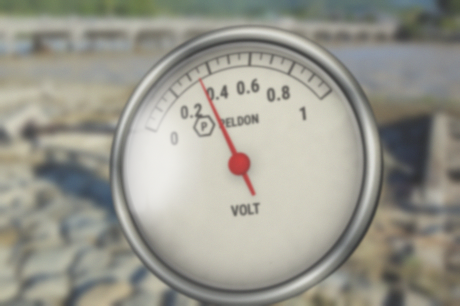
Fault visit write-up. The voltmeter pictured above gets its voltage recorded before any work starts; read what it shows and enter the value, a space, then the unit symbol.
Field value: 0.35 V
